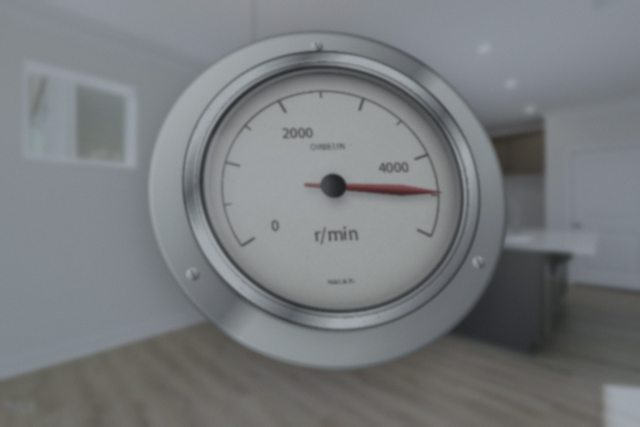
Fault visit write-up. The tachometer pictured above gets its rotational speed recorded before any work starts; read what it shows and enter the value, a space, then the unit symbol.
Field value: 4500 rpm
